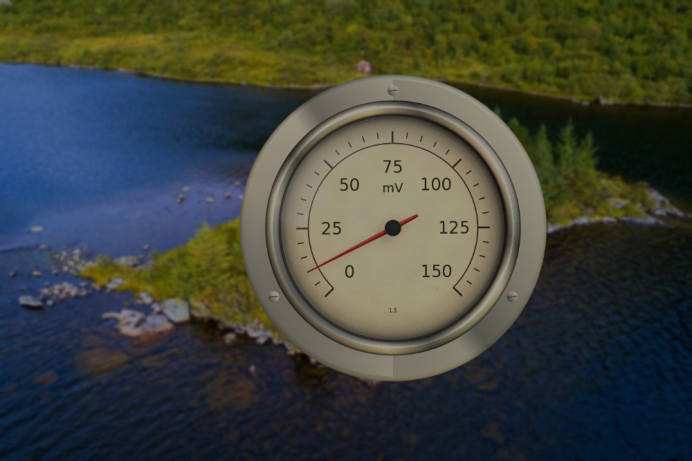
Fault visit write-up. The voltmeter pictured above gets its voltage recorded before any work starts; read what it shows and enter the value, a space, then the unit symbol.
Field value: 10 mV
